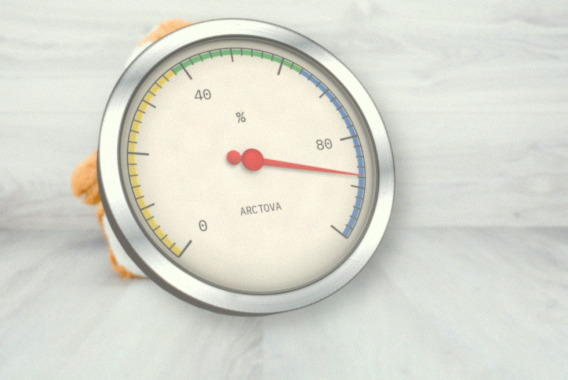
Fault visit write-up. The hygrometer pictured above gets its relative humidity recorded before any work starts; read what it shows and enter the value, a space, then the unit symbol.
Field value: 88 %
